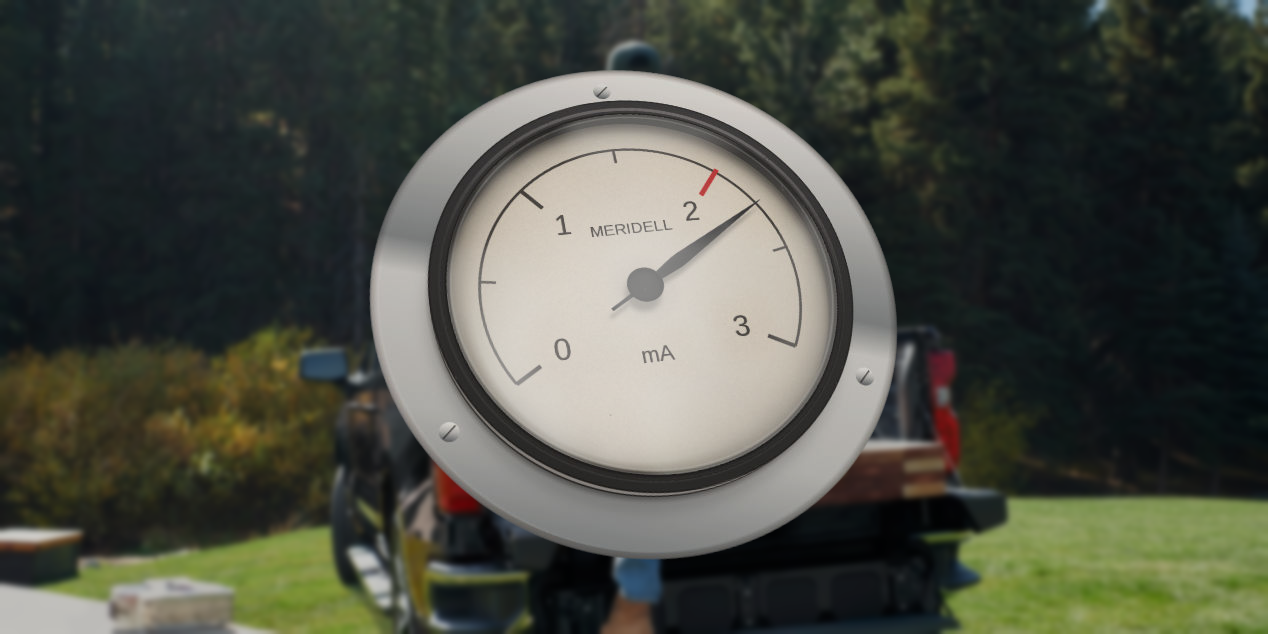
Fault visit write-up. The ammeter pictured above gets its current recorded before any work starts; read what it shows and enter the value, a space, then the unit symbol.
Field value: 2.25 mA
